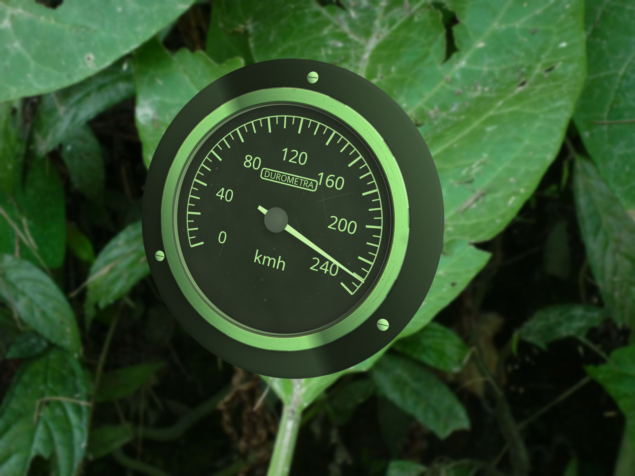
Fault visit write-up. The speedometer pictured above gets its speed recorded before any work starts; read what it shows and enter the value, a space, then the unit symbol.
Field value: 230 km/h
